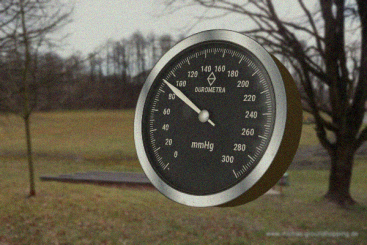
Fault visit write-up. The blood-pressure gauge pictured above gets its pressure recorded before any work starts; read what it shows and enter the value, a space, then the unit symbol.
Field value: 90 mmHg
